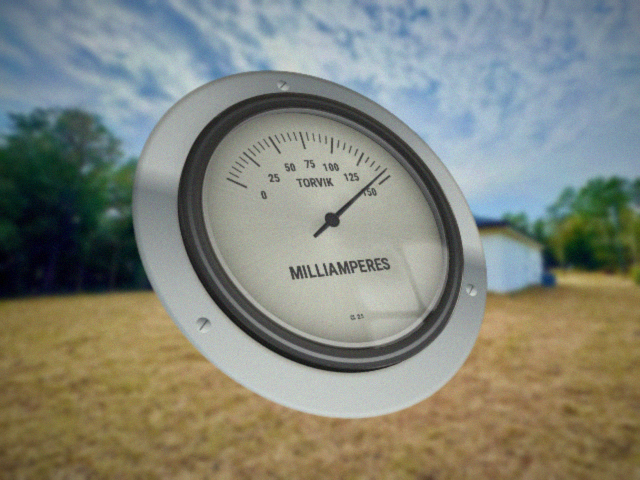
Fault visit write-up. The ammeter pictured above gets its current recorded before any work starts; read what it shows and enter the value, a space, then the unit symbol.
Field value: 145 mA
